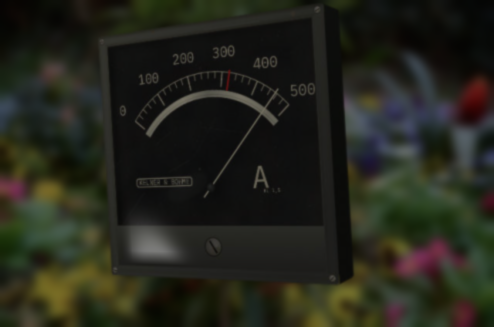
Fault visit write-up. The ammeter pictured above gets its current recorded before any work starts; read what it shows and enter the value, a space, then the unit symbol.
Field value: 460 A
